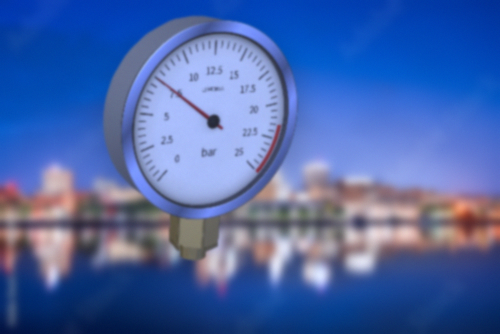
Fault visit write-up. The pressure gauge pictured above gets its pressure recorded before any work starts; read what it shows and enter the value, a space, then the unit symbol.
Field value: 7.5 bar
